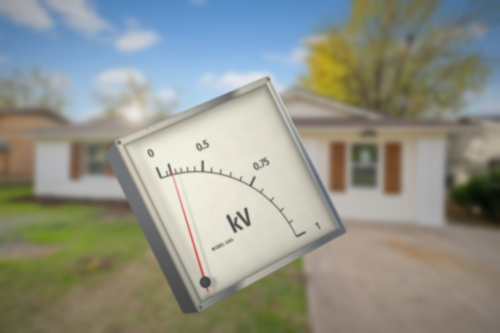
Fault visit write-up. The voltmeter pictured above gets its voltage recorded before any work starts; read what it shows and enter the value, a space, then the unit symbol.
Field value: 0.25 kV
